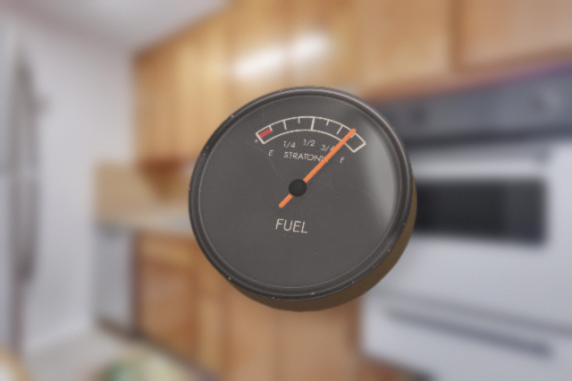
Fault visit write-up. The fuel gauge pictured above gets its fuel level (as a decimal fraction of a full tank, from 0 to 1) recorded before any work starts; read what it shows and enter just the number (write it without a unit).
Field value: 0.875
